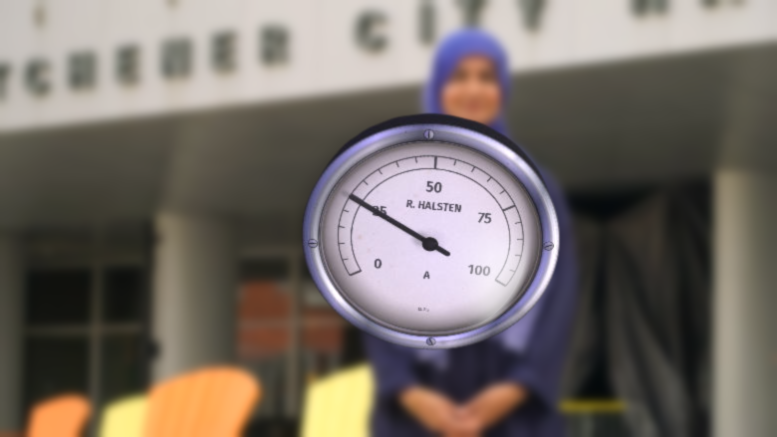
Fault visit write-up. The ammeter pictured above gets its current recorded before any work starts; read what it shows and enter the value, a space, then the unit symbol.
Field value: 25 A
